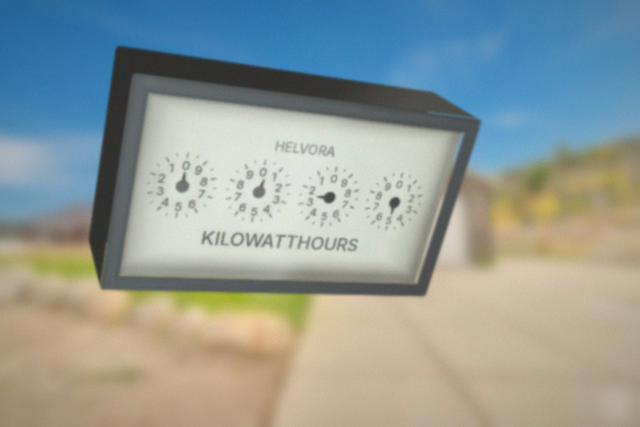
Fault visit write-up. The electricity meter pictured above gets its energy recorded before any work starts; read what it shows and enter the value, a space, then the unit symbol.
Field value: 25 kWh
